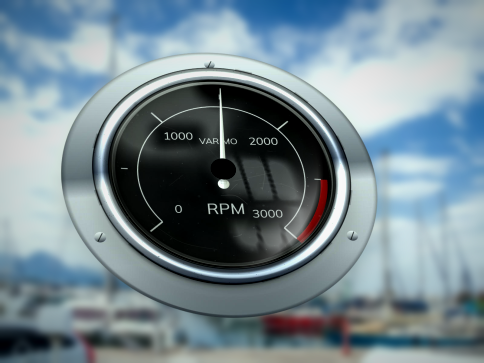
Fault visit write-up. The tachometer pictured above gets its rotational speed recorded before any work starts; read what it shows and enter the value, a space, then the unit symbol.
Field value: 1500 rpm
